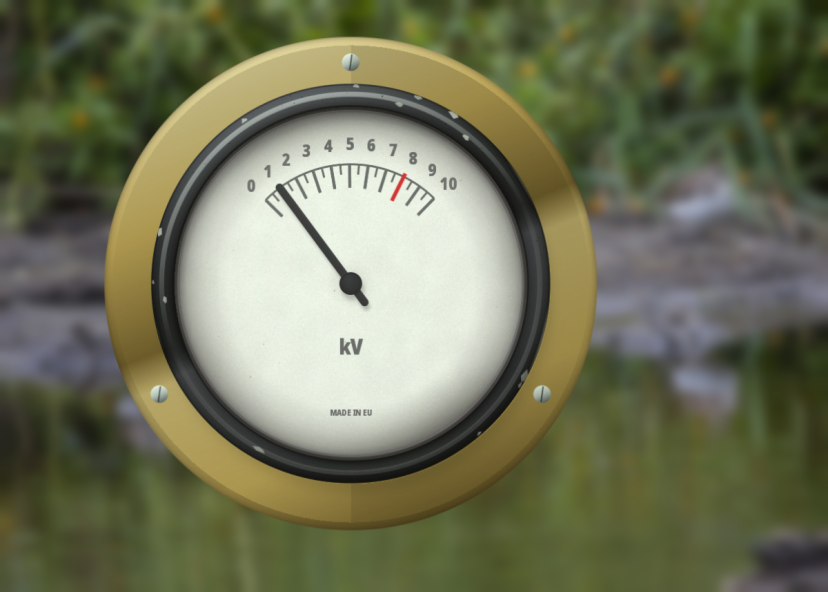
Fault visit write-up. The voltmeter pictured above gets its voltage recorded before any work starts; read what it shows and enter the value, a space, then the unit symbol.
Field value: 1 kV
